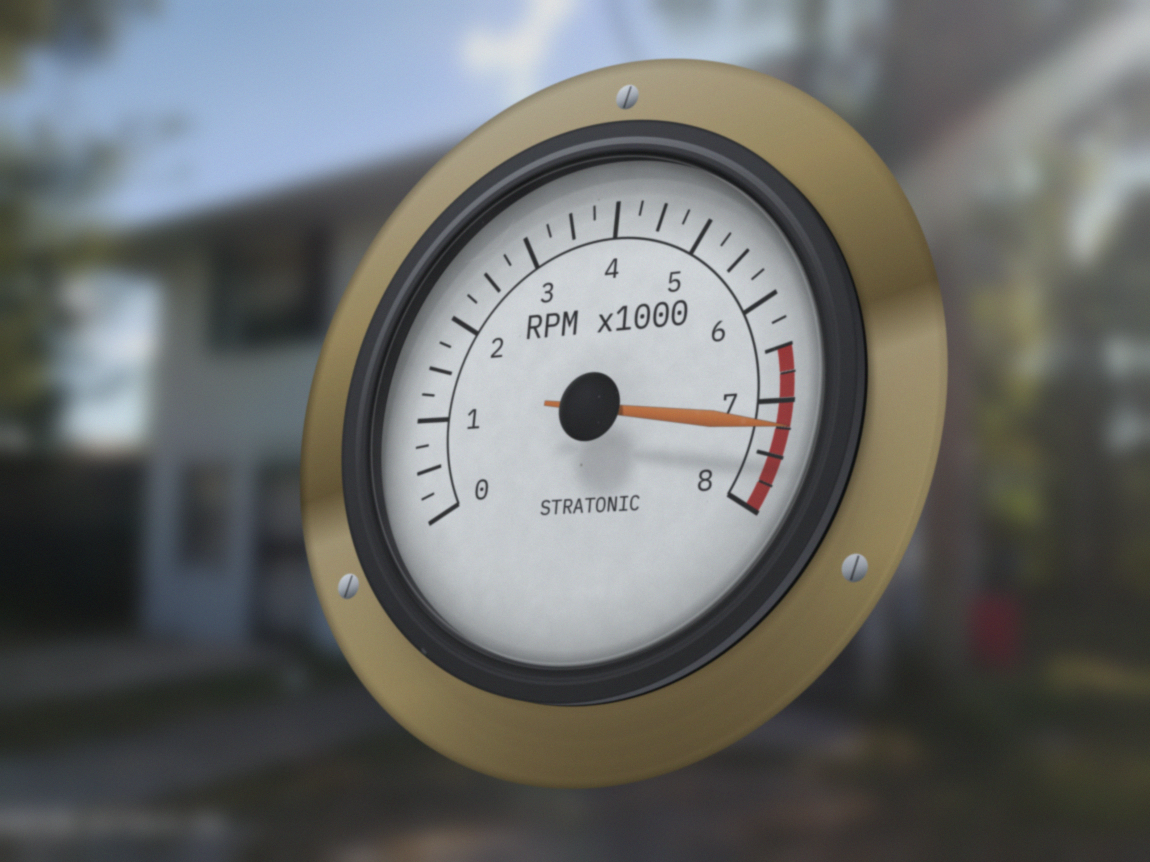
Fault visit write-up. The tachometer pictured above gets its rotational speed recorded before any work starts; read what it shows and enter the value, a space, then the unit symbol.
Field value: 7250 rpm
